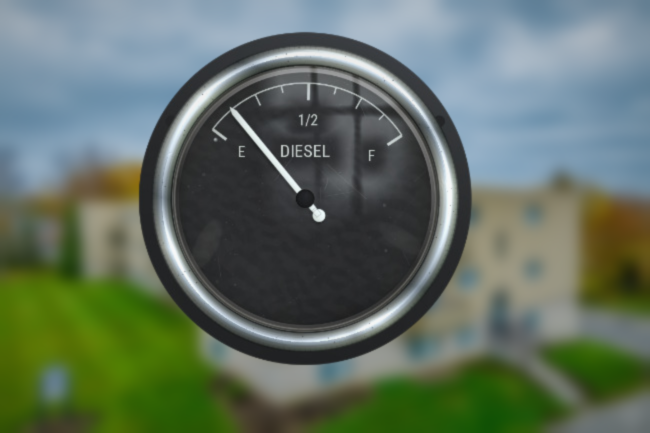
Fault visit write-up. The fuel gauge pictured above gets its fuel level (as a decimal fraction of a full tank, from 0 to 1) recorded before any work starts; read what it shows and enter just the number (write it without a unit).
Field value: 0.125
